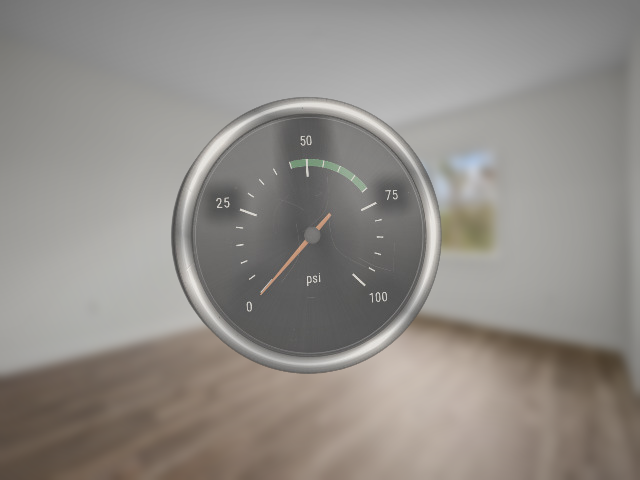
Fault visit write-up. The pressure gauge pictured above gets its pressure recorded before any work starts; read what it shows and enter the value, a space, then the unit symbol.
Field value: 0 psi
